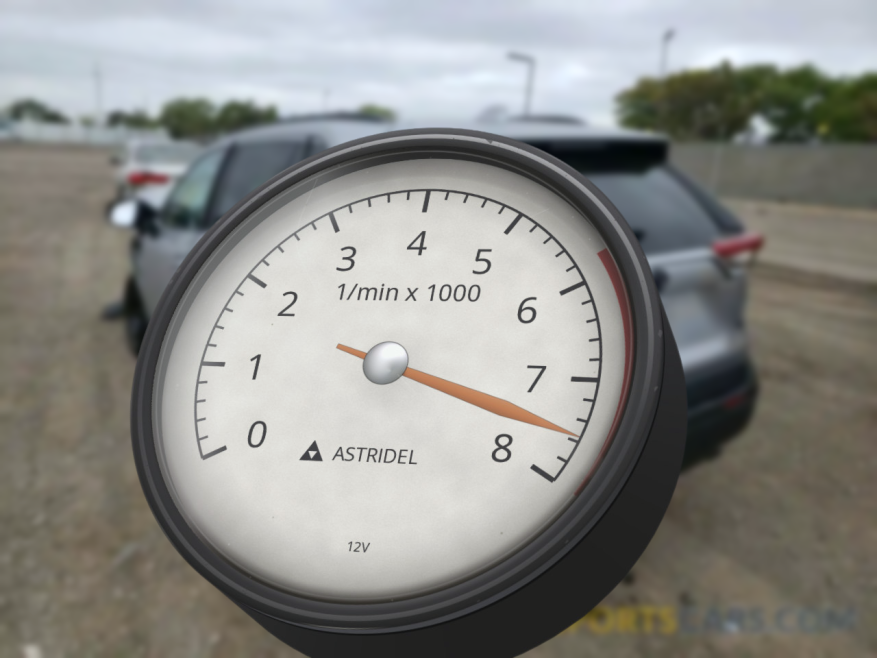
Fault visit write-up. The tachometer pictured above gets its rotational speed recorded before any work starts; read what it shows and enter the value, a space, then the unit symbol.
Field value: 7600 rpm
